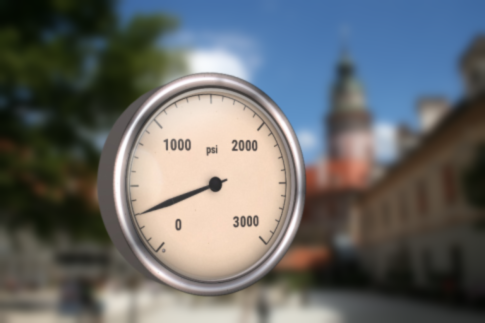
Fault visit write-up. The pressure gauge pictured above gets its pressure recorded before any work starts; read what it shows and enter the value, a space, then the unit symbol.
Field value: 300 psi
